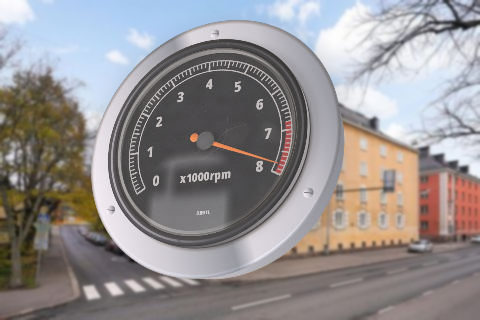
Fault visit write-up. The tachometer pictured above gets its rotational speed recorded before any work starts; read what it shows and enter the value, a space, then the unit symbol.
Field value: 7800 rpm
